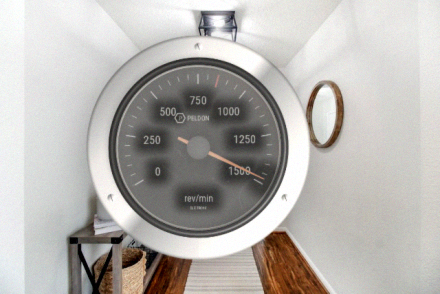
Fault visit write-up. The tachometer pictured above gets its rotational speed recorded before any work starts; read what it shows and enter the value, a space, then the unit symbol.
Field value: 1475 rpm
